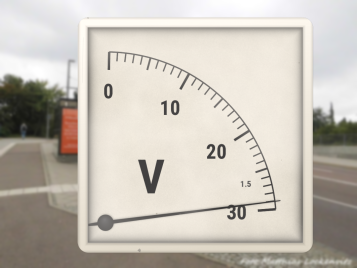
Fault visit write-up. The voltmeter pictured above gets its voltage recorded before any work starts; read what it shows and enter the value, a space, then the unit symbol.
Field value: 29 V
